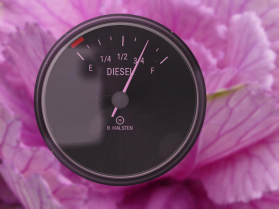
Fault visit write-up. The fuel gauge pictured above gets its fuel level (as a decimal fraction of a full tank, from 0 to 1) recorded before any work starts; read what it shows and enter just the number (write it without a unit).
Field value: 0.75
